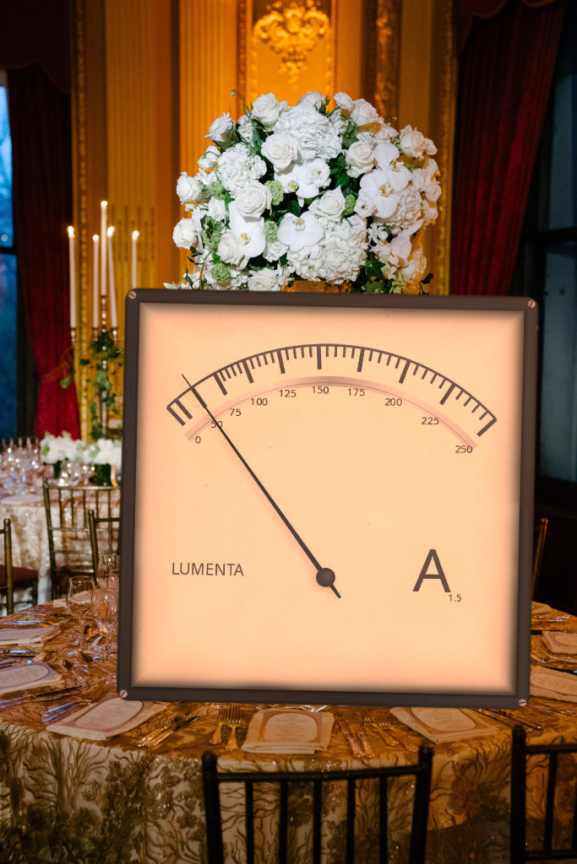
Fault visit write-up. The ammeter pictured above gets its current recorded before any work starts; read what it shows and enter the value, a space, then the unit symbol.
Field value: 50 A
